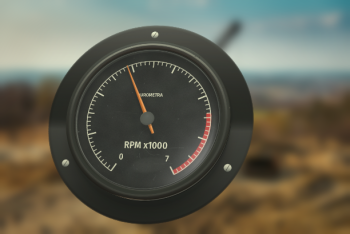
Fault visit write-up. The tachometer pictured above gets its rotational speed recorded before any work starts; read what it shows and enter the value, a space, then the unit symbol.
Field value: 2900 rpm
